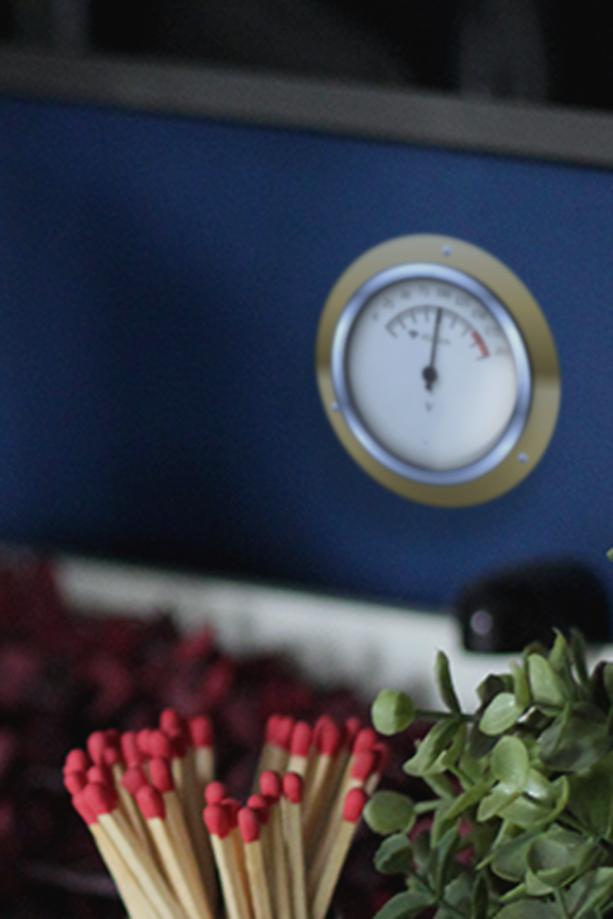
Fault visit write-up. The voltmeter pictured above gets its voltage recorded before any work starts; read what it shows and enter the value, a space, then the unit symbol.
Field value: 100 V
